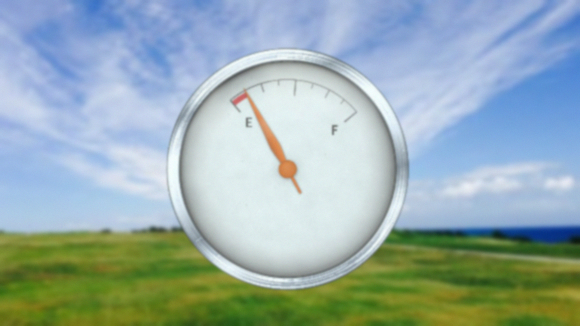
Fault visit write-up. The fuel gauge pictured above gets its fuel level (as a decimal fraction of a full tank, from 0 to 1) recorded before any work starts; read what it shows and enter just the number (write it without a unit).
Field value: 0.125
